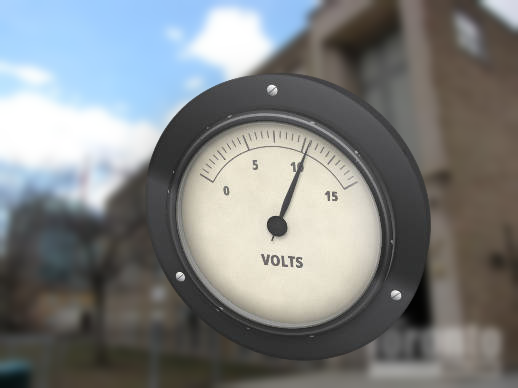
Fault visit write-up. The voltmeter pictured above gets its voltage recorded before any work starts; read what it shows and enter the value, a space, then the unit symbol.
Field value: 10.5 V
